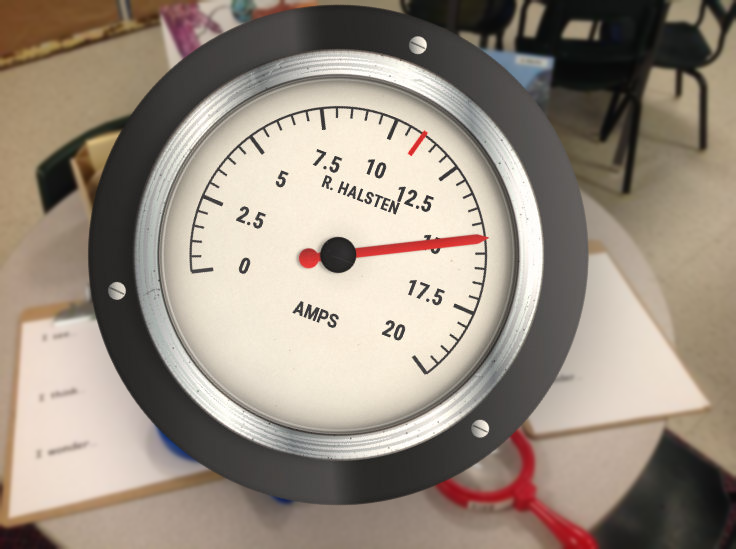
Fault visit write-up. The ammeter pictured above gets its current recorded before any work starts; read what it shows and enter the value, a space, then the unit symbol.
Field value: 15 A
